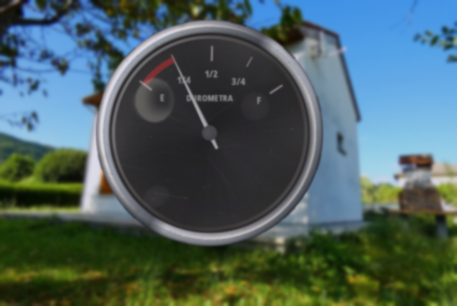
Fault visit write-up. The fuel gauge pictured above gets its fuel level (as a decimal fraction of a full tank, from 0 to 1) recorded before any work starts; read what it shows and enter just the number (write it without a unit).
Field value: 0.25
